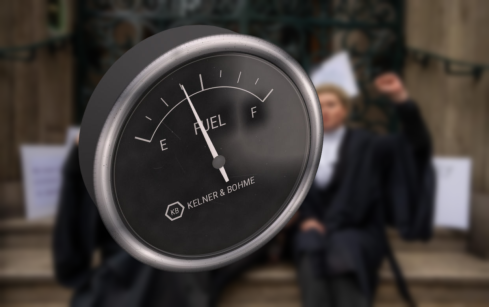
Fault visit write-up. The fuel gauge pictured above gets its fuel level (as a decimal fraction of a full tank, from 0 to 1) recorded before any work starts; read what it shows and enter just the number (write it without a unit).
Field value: 0.375
